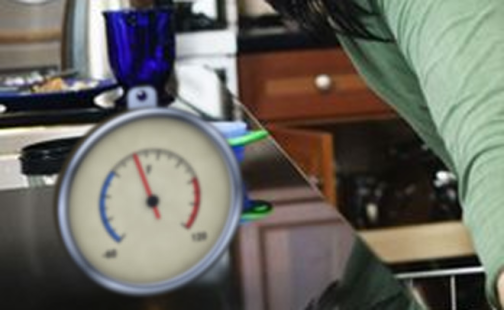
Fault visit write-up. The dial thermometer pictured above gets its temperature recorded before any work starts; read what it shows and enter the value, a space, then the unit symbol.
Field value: 20 °F
